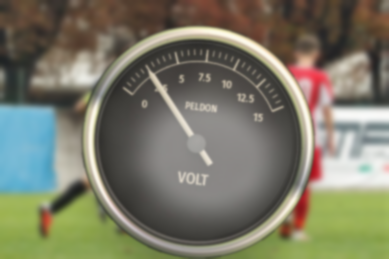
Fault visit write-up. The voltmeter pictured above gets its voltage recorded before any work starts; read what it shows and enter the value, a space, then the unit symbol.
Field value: 2.5 V
